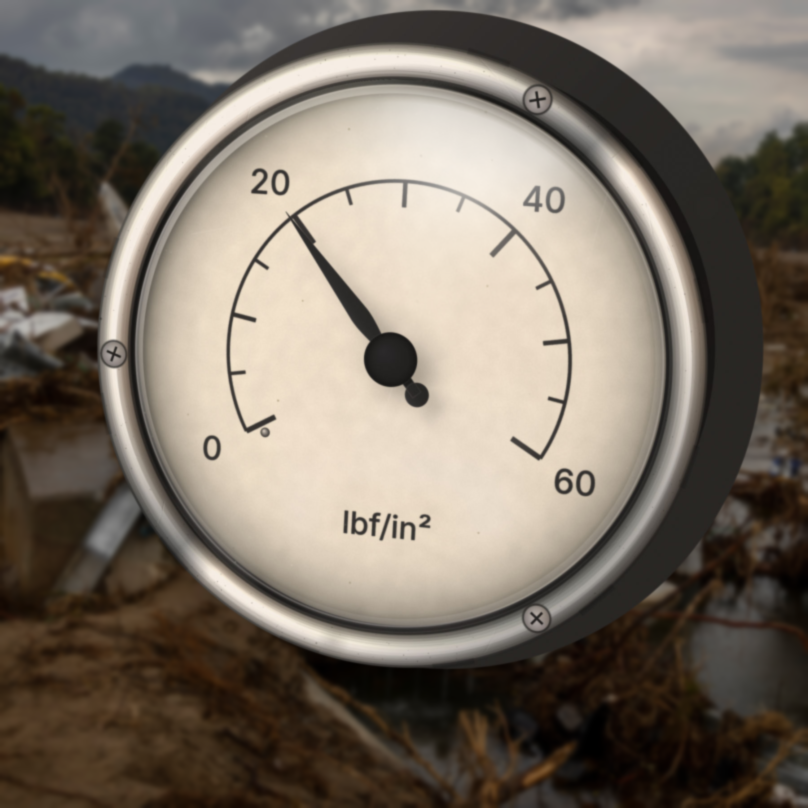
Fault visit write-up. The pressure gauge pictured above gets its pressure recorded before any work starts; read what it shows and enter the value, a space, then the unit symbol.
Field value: 20 psi
